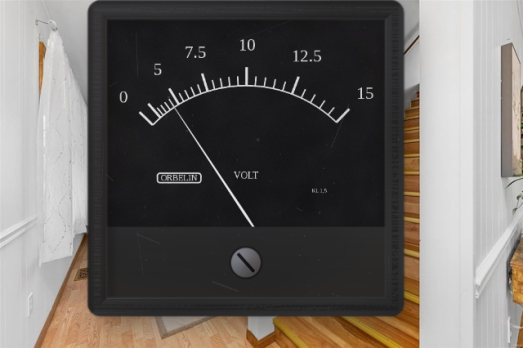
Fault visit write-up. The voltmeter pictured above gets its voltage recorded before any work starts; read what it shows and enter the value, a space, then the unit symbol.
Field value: 4.5 V
